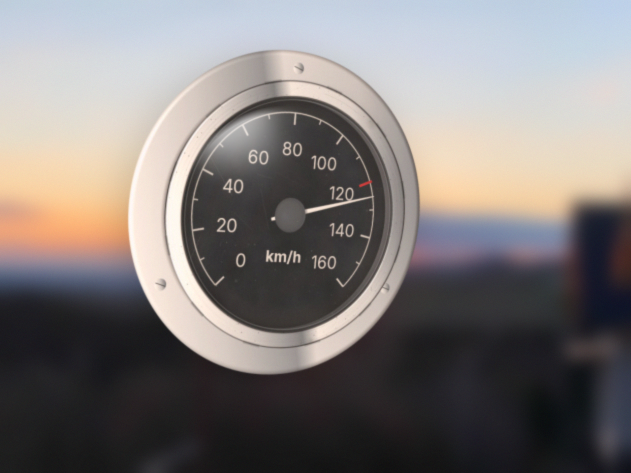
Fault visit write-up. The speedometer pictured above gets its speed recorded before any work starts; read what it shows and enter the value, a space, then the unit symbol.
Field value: 125 km/h
